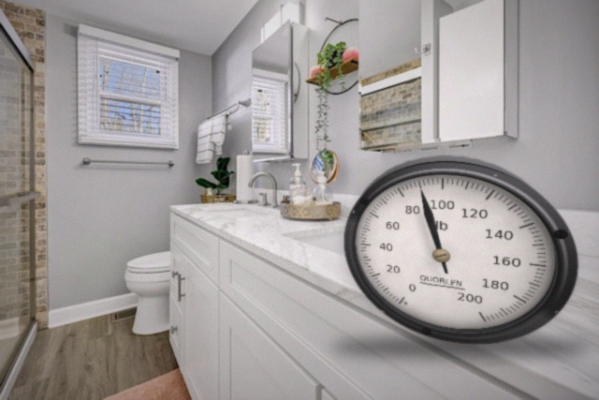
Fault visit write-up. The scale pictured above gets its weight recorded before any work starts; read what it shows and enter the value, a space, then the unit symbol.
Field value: 90 lb
